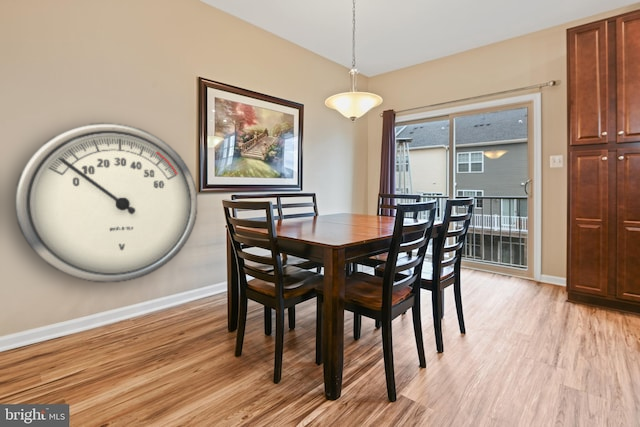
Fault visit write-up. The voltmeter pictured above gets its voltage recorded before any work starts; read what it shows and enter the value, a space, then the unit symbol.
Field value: 5 V
